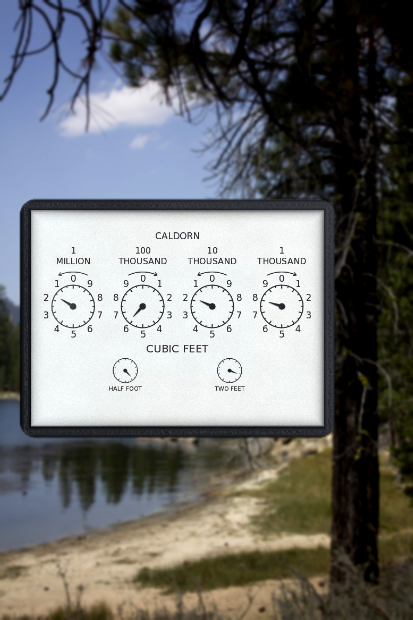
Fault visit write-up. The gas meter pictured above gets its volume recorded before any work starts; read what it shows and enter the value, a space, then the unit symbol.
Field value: 161800 ft³
